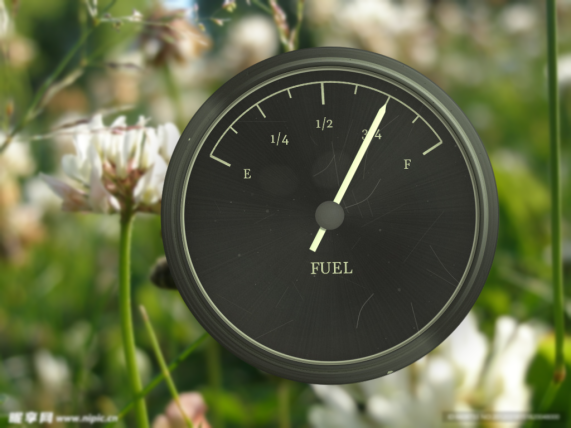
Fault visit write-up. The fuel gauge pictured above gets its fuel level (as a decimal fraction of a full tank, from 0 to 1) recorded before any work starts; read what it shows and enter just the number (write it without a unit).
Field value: 0.75
